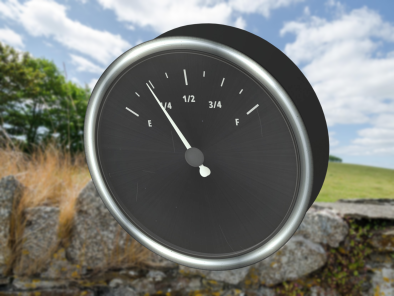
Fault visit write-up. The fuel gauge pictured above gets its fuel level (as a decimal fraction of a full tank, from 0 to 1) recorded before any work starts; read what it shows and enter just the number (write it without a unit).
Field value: 0.25
